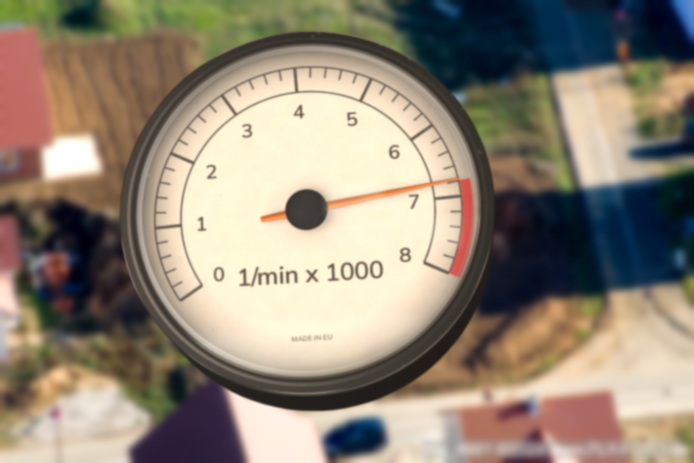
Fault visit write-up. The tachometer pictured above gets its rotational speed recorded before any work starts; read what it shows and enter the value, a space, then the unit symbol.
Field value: 6800 rpm
